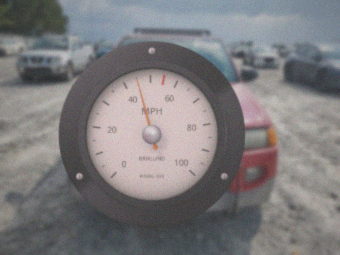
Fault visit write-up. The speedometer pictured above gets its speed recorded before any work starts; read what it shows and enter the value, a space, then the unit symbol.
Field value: 45 mph
